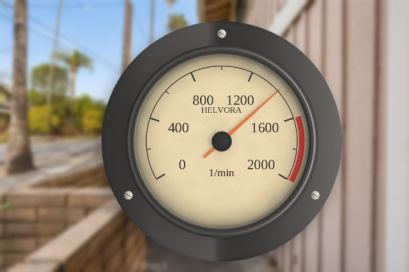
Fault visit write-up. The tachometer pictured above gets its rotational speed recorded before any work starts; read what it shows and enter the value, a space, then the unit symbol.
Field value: 1400 rpm
